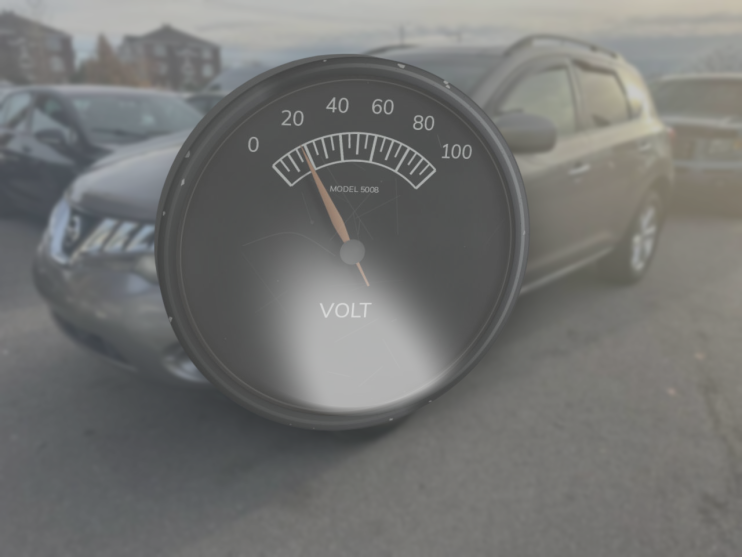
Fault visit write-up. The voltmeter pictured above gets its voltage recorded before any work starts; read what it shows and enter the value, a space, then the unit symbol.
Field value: 17.5 V
